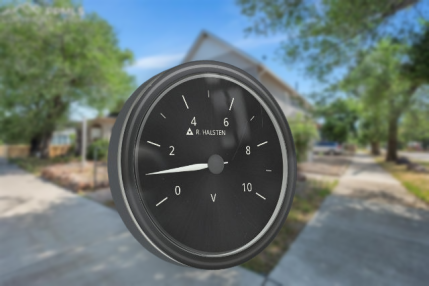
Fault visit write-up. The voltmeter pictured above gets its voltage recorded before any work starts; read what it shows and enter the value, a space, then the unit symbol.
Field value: 1 V
